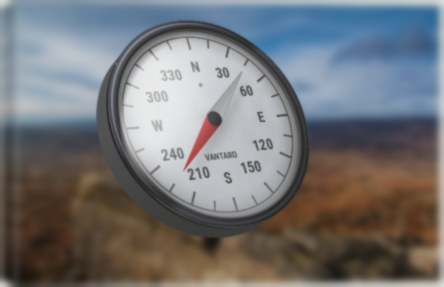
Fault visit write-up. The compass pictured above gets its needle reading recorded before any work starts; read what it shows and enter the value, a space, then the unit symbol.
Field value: 225 °
